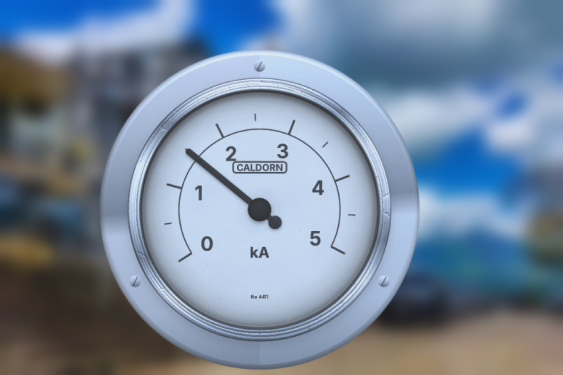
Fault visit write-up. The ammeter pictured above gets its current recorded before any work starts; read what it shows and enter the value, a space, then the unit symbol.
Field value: 1.5 kA
